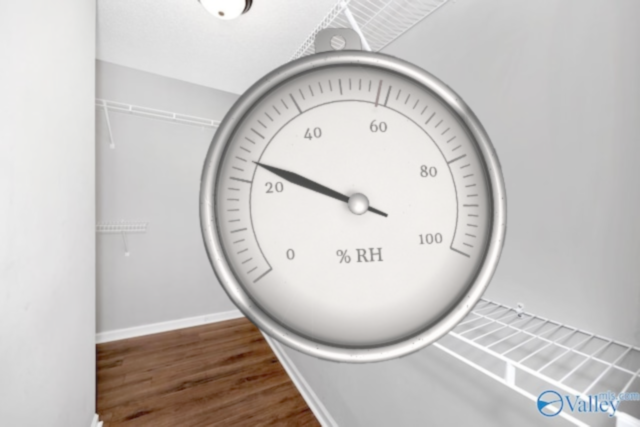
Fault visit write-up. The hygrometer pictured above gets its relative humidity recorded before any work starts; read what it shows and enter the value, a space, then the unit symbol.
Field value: 24 %
